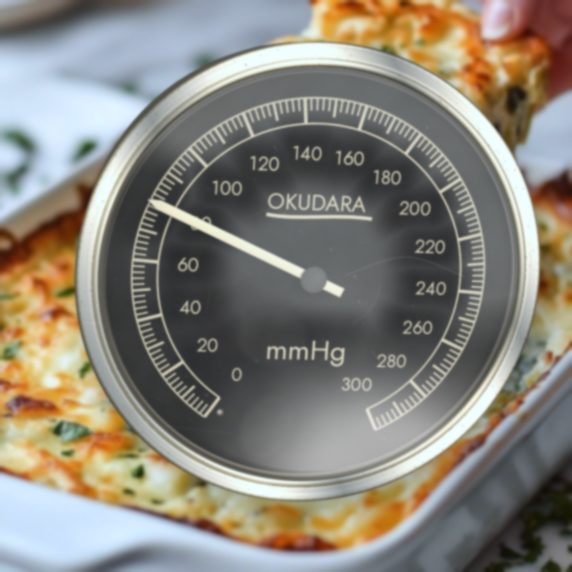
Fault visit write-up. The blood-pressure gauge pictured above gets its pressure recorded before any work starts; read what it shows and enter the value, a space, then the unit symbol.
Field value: 80 mmHg
